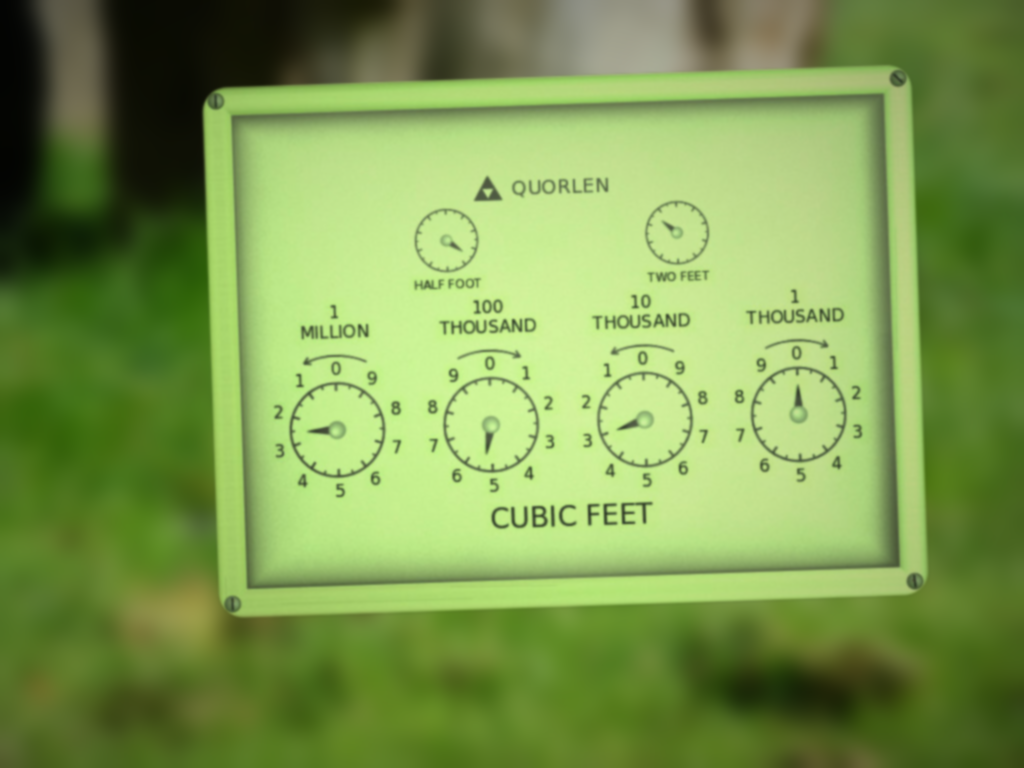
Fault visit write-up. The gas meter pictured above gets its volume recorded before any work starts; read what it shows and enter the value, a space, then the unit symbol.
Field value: 253000 ft³
